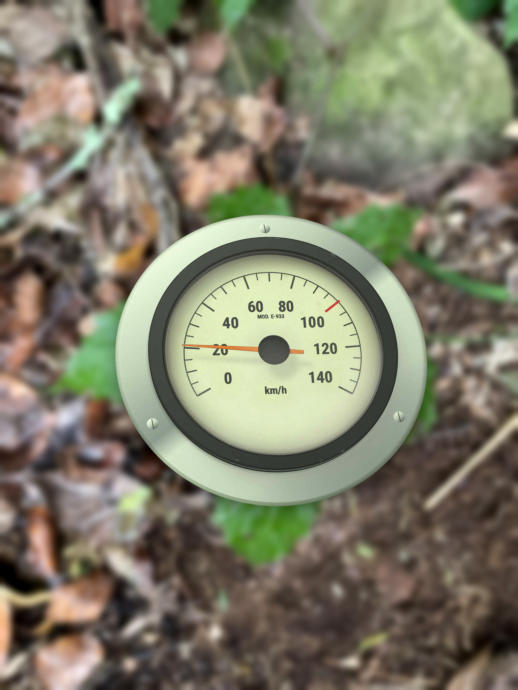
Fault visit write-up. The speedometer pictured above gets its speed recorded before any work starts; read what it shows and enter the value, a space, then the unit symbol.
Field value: 20 km/h
